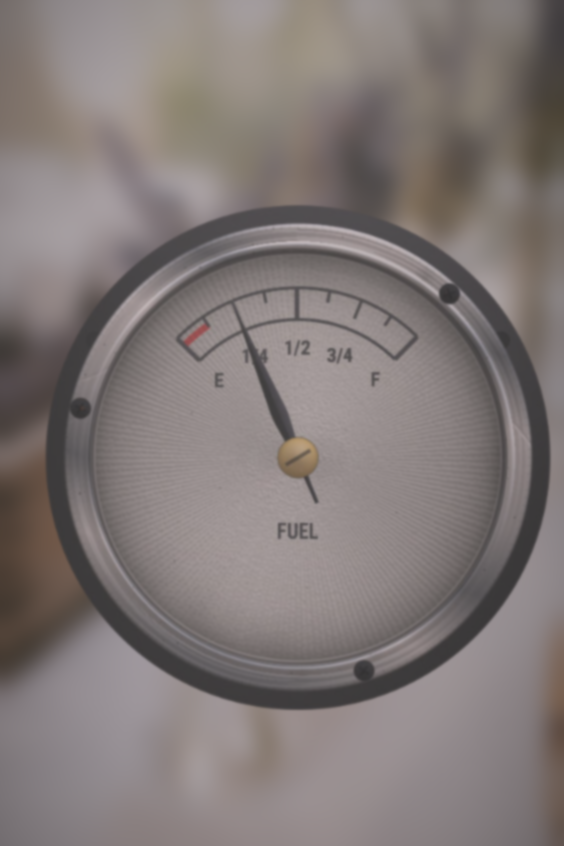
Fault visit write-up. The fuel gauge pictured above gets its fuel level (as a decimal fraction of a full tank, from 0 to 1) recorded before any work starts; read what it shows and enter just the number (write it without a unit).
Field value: 0.25
